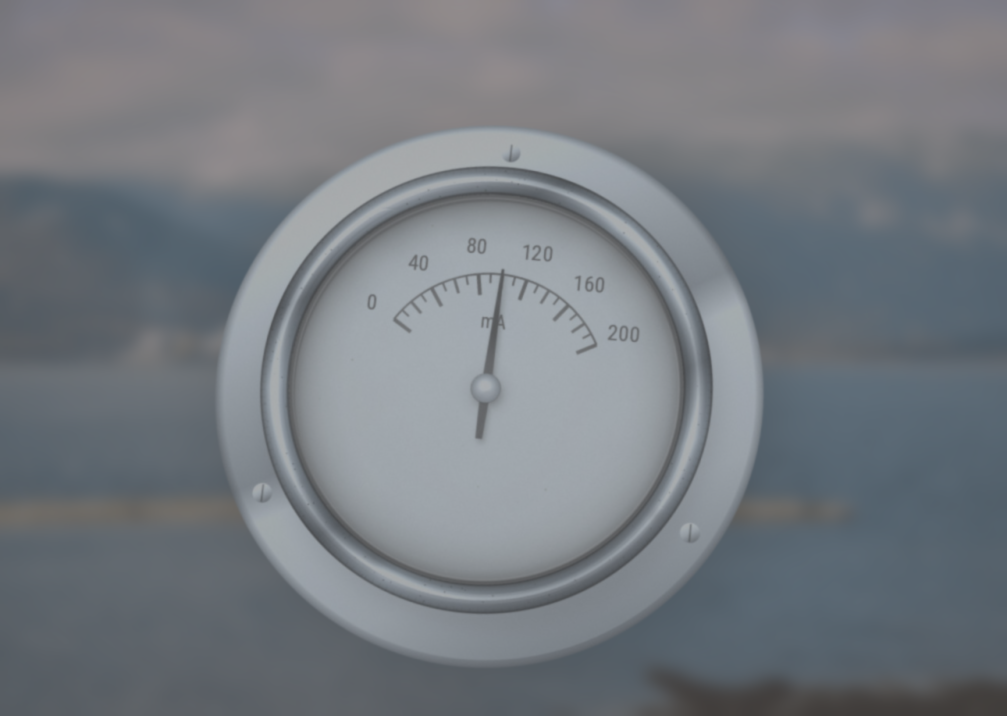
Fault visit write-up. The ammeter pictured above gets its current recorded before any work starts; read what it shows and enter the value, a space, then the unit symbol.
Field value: 100 mA
